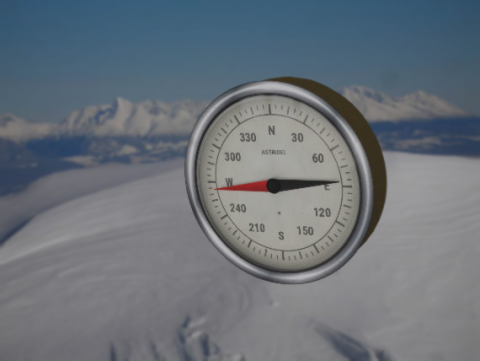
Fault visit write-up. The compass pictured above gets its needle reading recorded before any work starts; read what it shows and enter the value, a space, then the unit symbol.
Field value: 265 °
